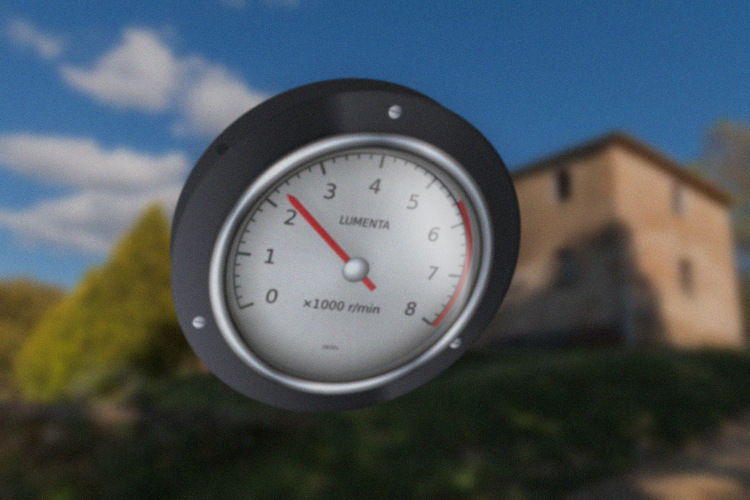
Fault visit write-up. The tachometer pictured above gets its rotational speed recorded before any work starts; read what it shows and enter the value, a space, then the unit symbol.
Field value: 2300 rpm
